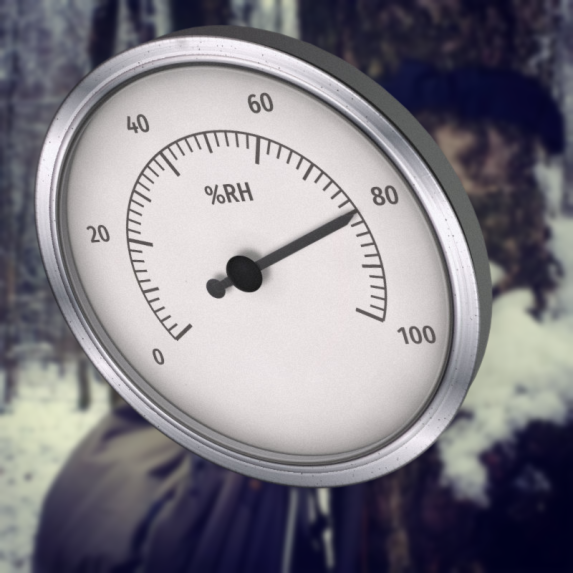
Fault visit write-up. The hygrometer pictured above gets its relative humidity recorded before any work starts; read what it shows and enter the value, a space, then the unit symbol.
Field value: 80 %
